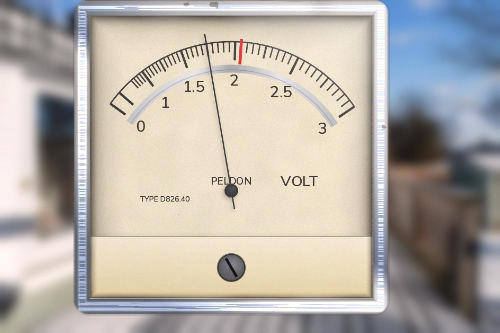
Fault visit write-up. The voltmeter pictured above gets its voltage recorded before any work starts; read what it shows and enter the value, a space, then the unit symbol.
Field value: 1.75 V
